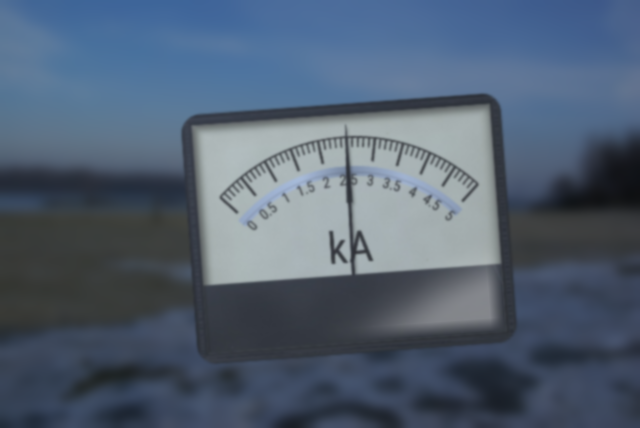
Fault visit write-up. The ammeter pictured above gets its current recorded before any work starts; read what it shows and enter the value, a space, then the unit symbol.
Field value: 2.5 kA
